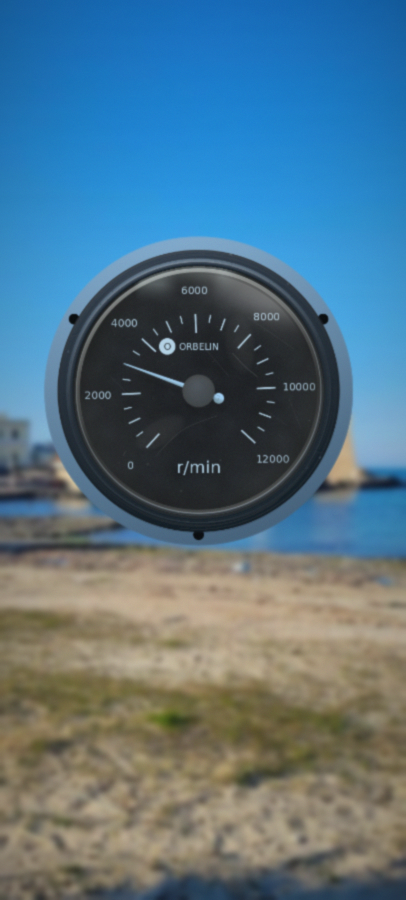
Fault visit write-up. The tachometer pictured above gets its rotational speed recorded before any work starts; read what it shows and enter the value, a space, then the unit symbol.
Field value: 3000 rpm
